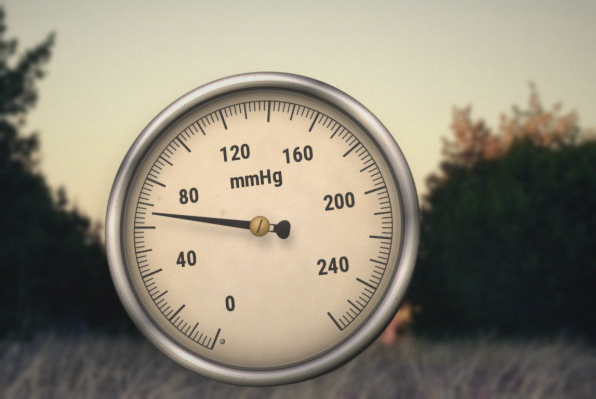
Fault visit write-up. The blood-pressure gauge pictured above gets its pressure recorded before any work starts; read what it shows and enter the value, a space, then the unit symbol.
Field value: 66 mmHg
